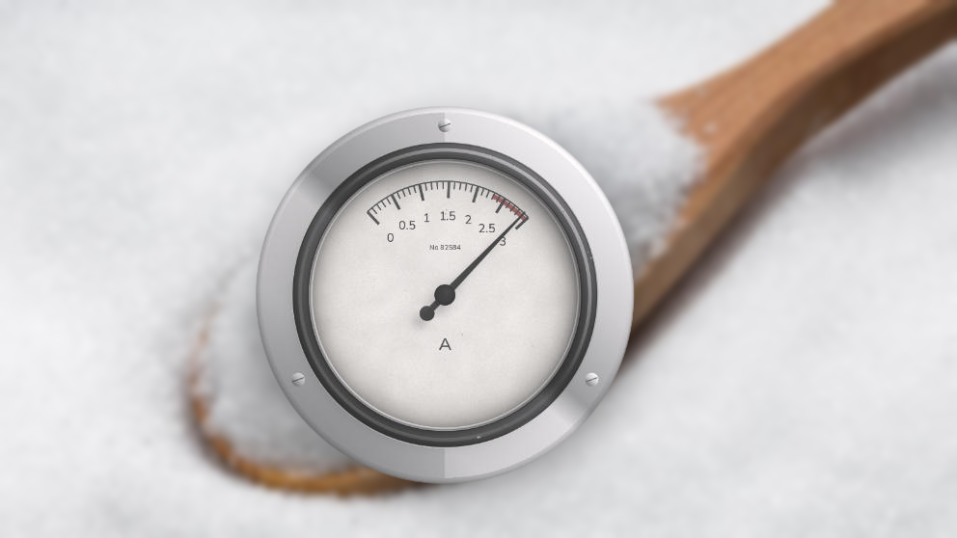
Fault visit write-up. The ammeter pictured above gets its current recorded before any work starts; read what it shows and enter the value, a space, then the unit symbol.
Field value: 2.9 A
